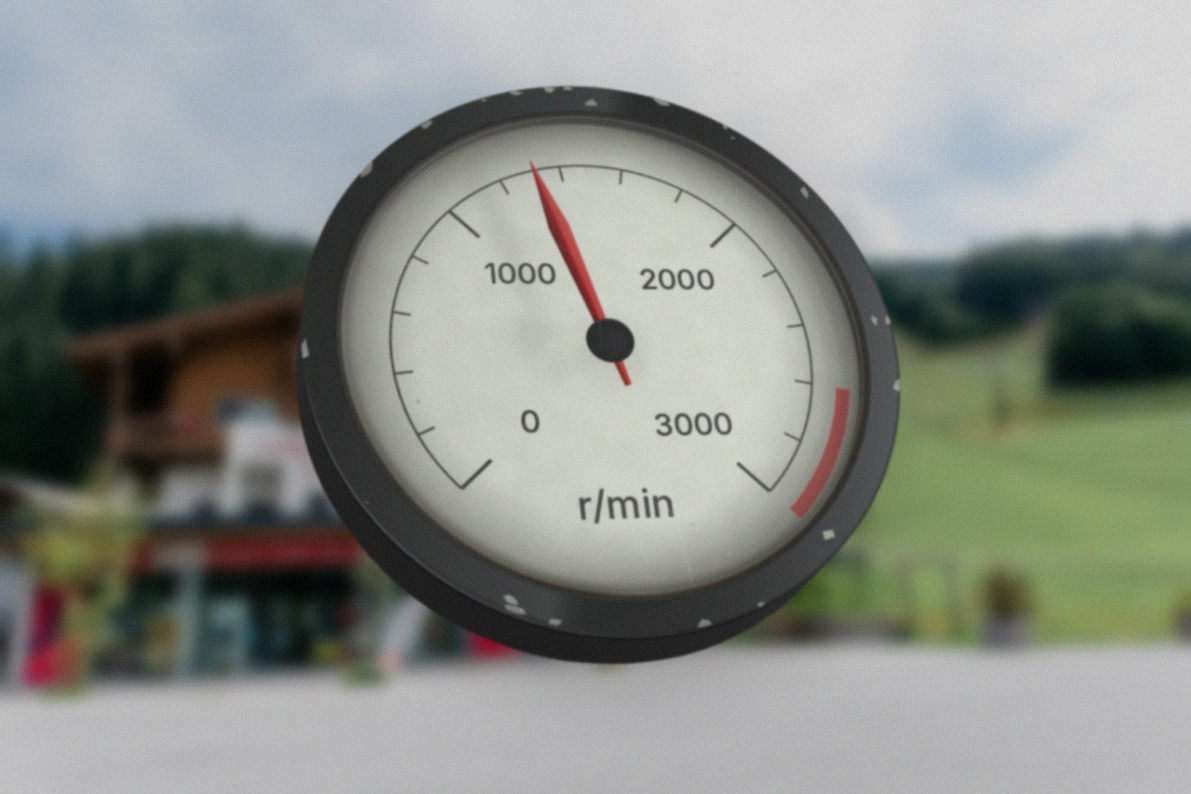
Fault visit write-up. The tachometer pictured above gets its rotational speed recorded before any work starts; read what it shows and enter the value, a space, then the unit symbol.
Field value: 1300 rpm
